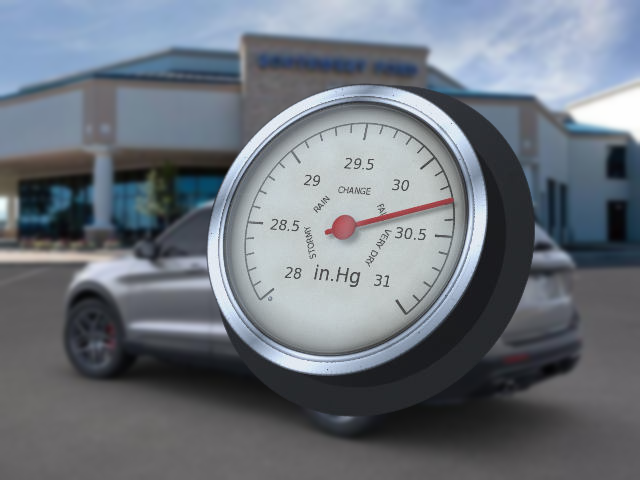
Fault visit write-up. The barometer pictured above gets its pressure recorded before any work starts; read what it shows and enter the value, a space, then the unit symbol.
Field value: 30.3 inHg
